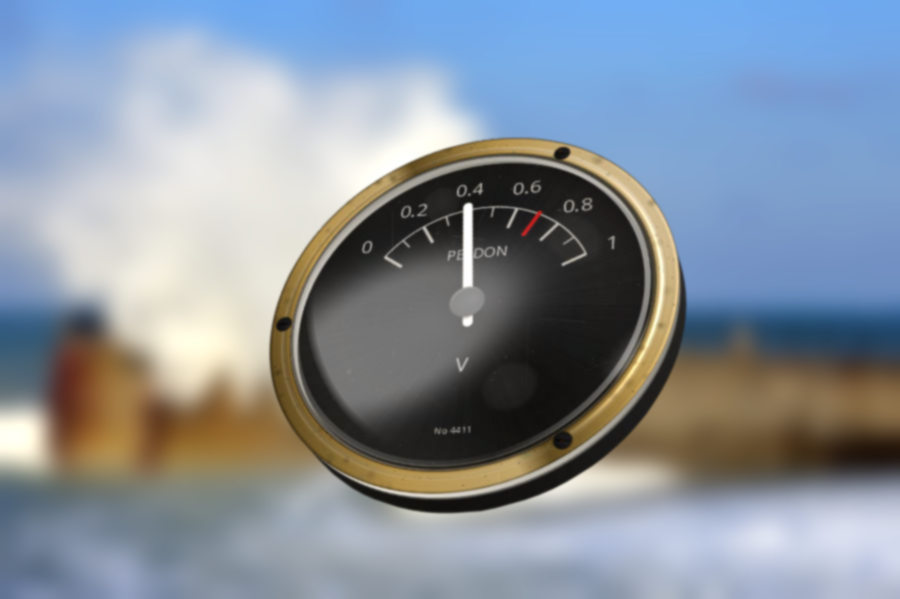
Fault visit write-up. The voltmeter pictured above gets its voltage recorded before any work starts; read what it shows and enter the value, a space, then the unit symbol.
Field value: 0.4 V
